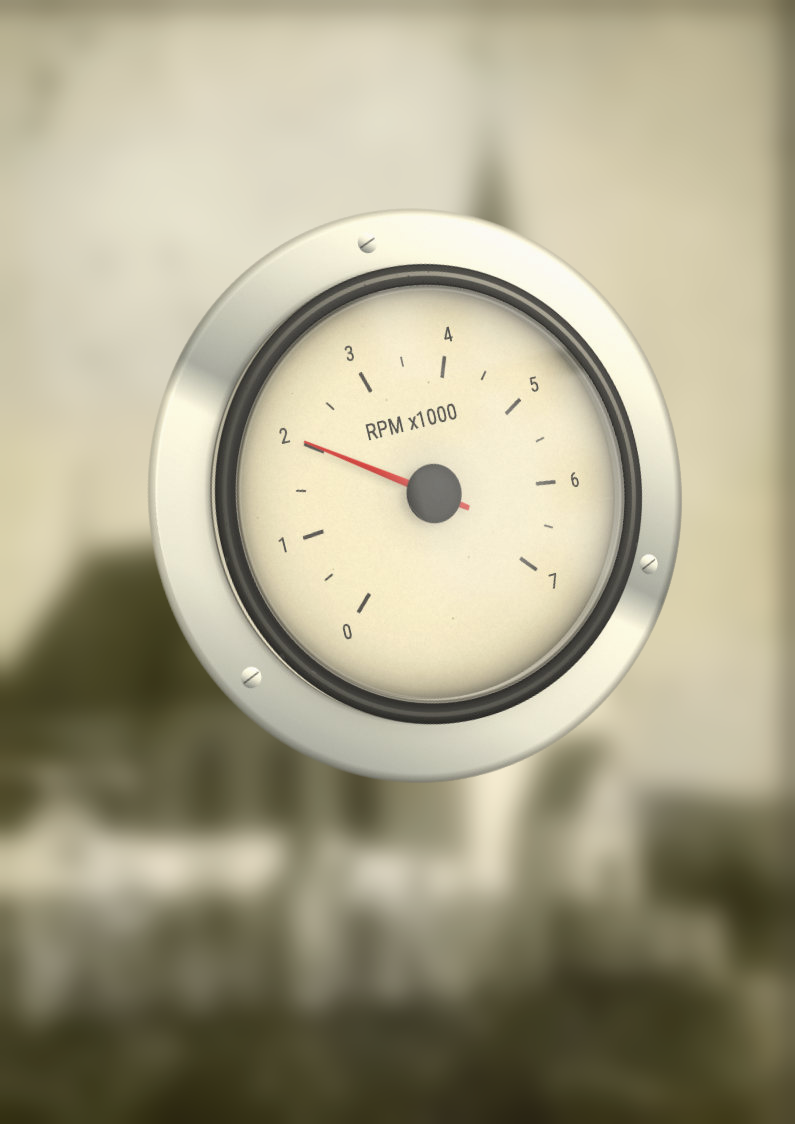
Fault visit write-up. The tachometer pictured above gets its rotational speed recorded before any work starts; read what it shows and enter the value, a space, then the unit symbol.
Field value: 2000 rpm
